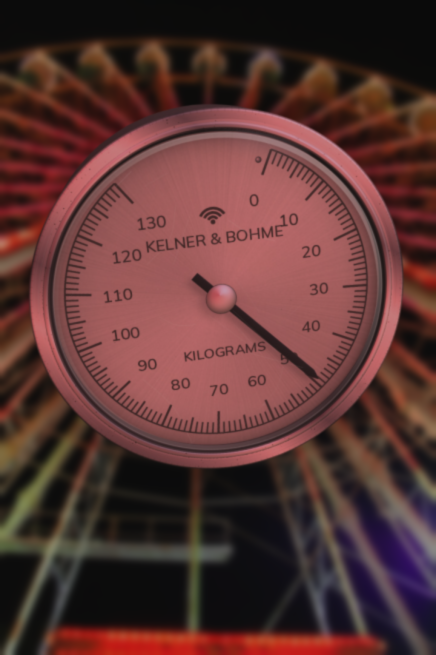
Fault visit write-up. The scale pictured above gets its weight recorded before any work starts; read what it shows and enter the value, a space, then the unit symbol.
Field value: 49 kg
